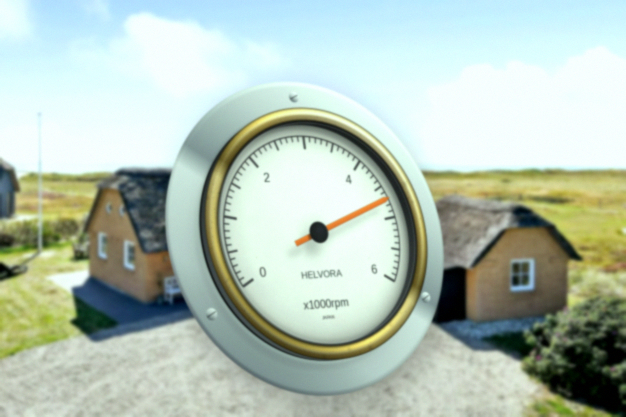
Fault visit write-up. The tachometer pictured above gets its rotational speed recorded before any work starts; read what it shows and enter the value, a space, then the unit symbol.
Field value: 4700 rpm
